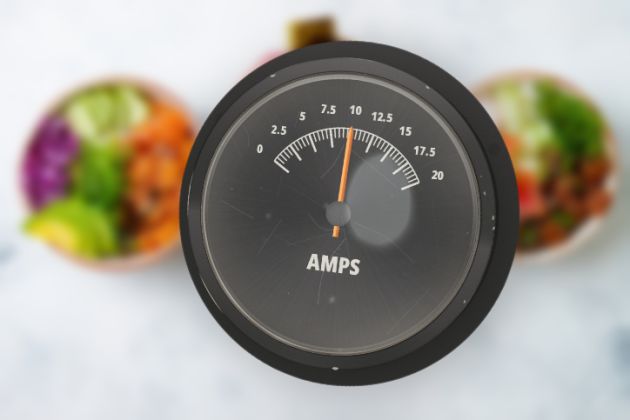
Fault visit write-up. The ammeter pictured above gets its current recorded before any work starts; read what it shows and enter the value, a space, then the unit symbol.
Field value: 10 A
